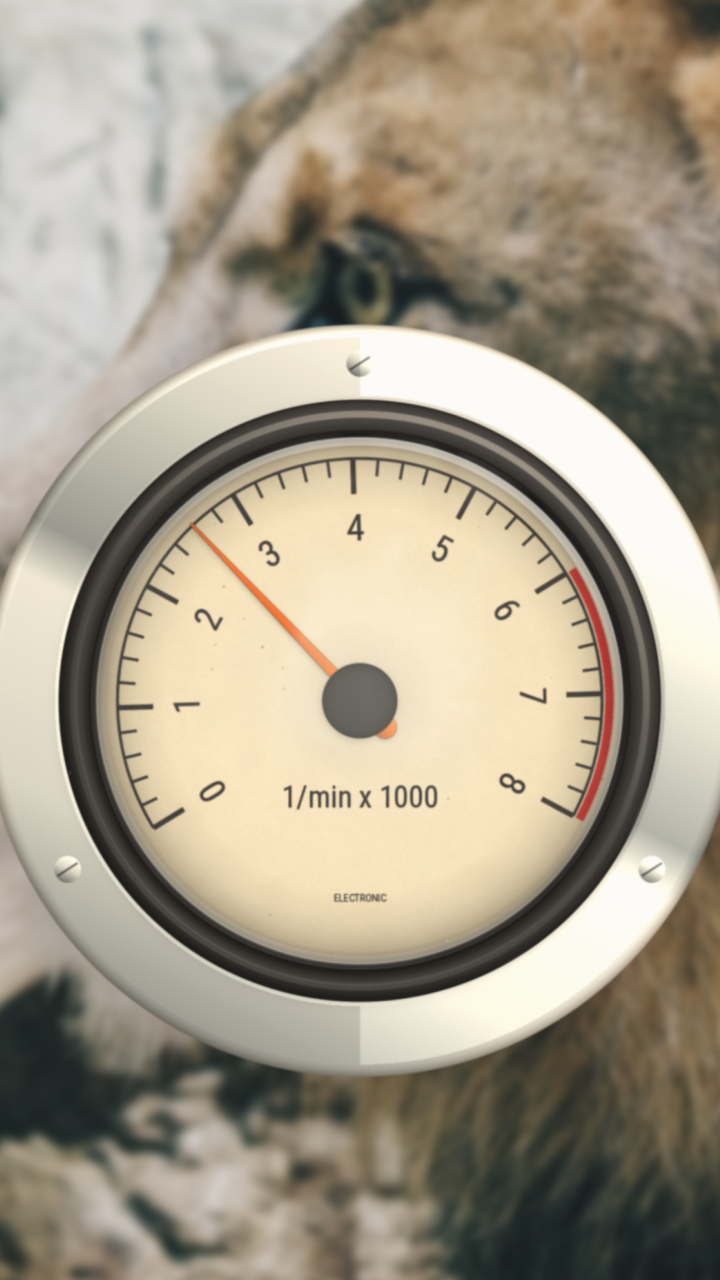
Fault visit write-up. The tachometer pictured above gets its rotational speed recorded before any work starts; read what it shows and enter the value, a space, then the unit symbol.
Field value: 2600 rpm
